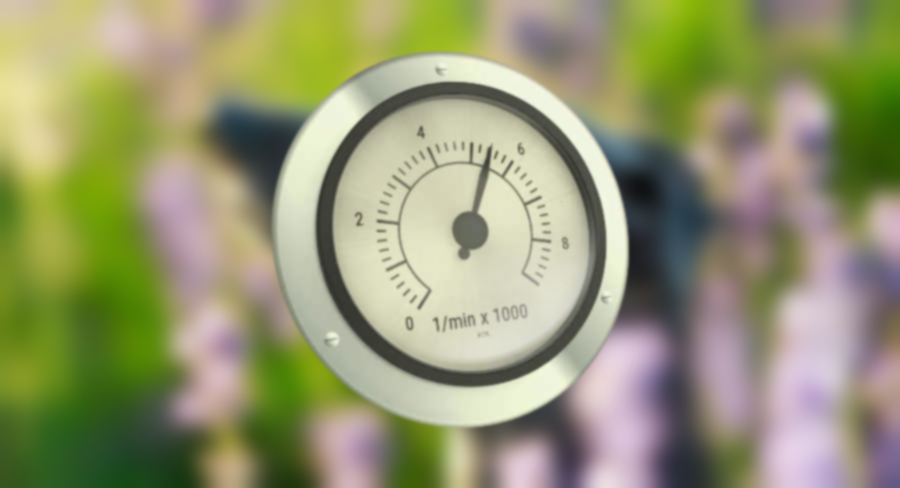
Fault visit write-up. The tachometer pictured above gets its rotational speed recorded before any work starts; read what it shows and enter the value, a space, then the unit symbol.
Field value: 5400 rpm
